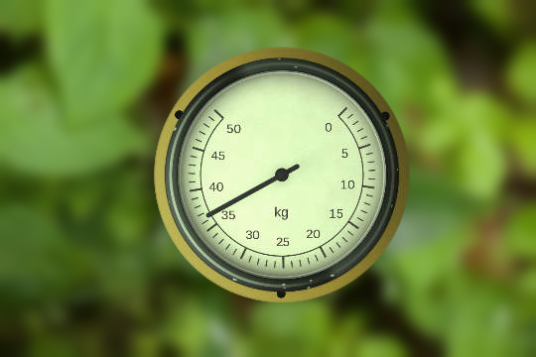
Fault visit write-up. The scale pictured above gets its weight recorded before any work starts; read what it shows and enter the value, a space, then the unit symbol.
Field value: 36.5 kg
